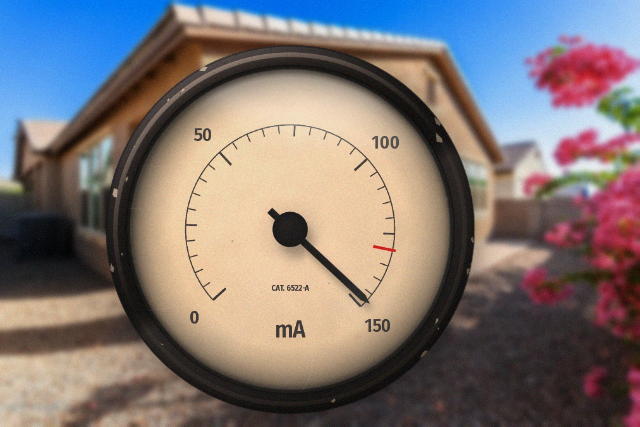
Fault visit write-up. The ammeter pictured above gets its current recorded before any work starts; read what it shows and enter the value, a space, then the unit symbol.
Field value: 147.5 mA
